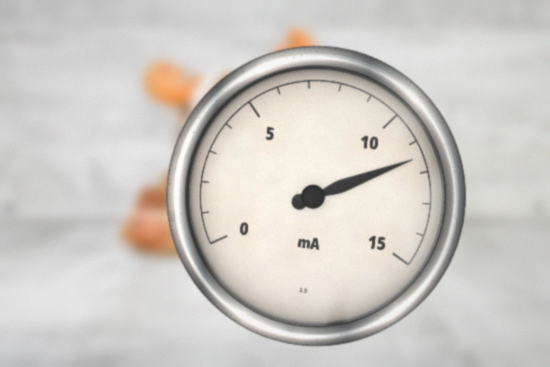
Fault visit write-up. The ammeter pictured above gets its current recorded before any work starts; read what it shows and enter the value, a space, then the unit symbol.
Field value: 11.5 mA
